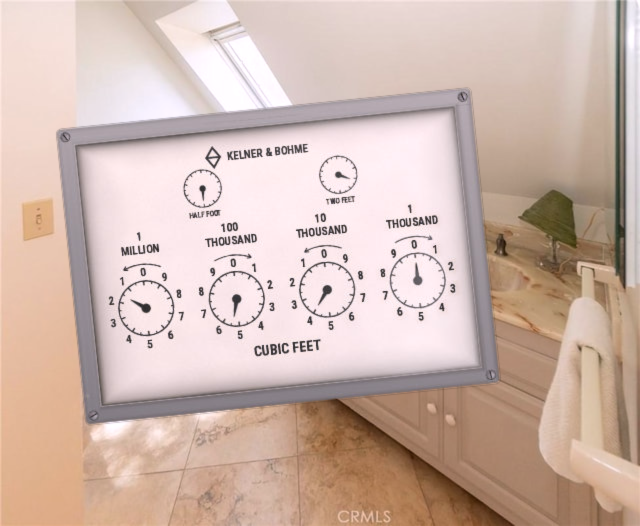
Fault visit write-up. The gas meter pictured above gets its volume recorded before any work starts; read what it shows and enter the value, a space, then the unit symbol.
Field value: 154000 ft³
